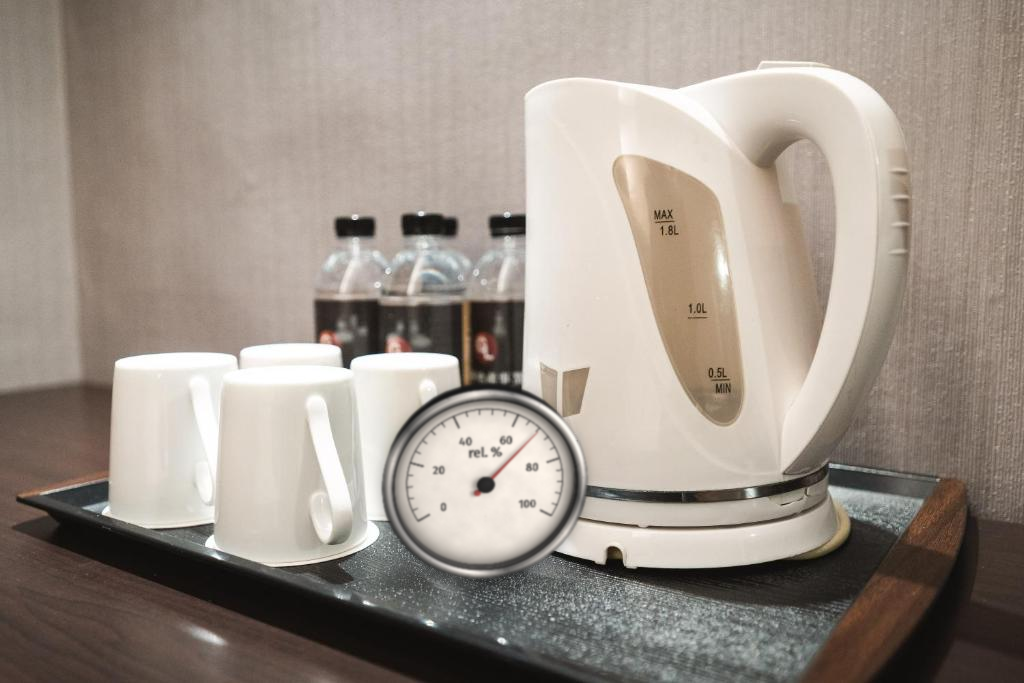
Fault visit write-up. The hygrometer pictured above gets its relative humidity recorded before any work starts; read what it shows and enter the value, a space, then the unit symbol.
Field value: 68 %
